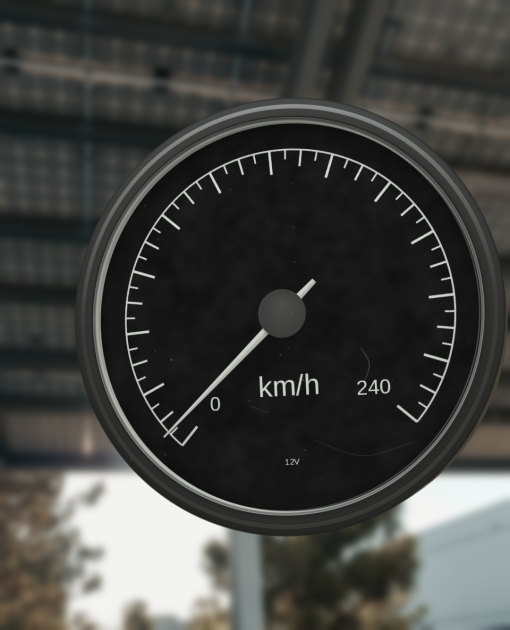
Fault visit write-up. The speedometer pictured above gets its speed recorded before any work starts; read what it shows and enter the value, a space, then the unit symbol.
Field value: 5 km/h
